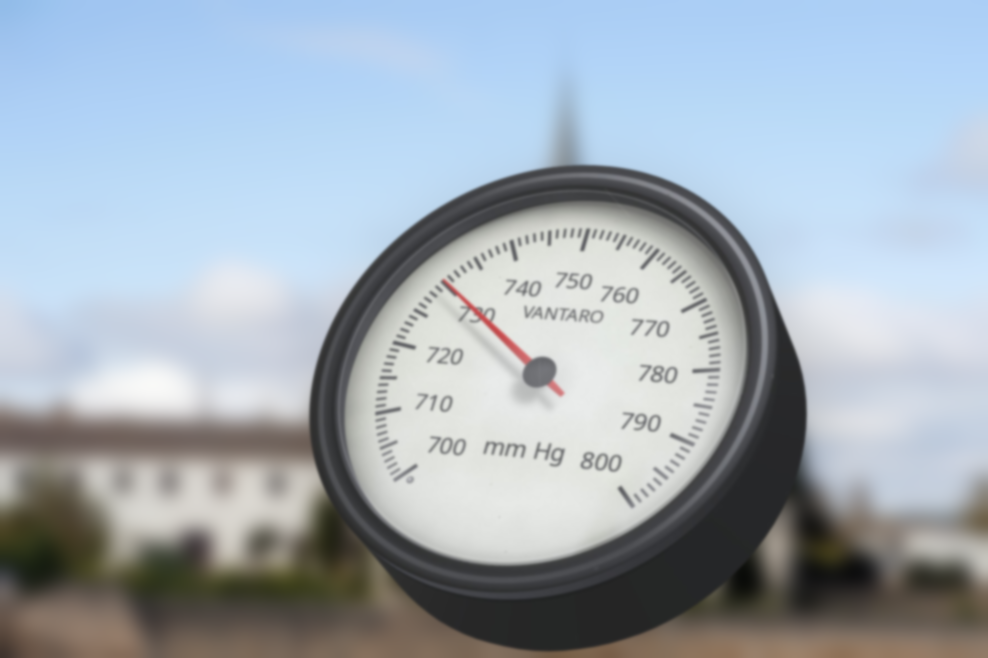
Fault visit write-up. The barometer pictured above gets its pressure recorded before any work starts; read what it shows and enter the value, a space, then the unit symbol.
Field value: 730 mmHg
